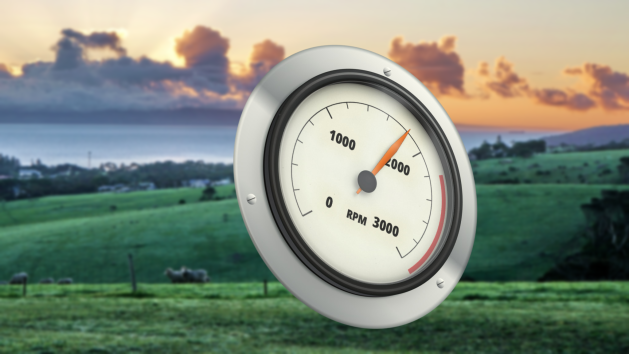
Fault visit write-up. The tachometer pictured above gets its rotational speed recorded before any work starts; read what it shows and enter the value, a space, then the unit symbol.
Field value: 1800 rpm
